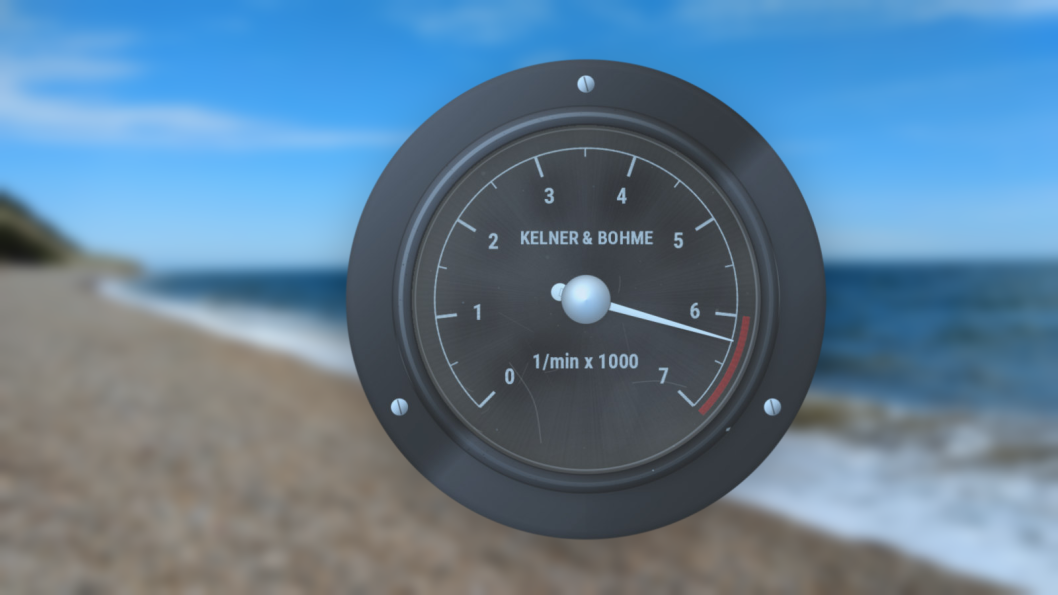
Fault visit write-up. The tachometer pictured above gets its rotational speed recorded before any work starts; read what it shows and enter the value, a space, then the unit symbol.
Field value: 6250 rpm
